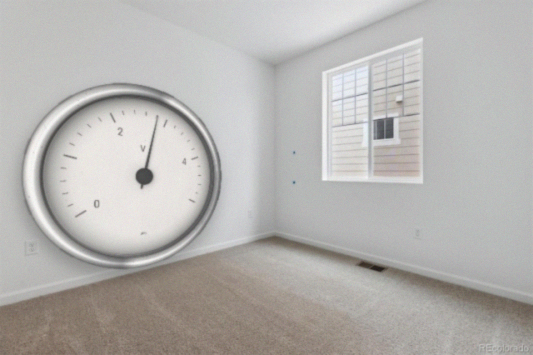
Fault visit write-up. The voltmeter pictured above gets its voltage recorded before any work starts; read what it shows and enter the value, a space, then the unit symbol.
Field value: 2.8 V
